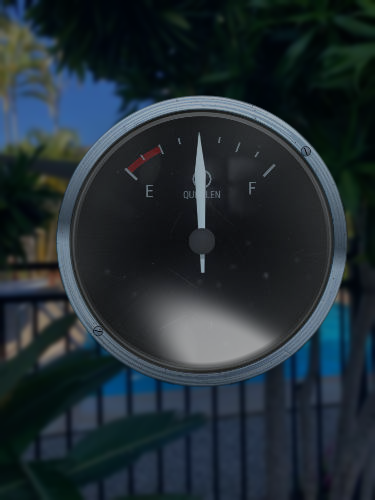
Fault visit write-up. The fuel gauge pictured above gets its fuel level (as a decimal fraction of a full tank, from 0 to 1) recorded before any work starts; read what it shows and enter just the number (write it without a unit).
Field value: 0.5
